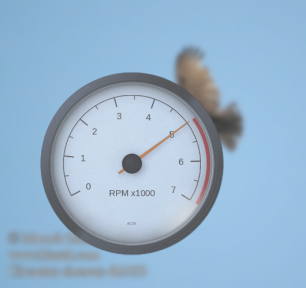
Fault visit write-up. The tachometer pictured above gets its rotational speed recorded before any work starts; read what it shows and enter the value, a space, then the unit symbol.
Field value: 5000 rpm
